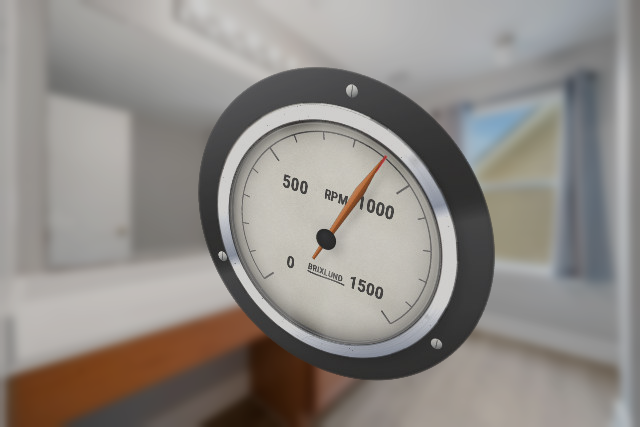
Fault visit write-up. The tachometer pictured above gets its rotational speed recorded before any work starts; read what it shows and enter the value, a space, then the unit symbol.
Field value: 900 rpm
